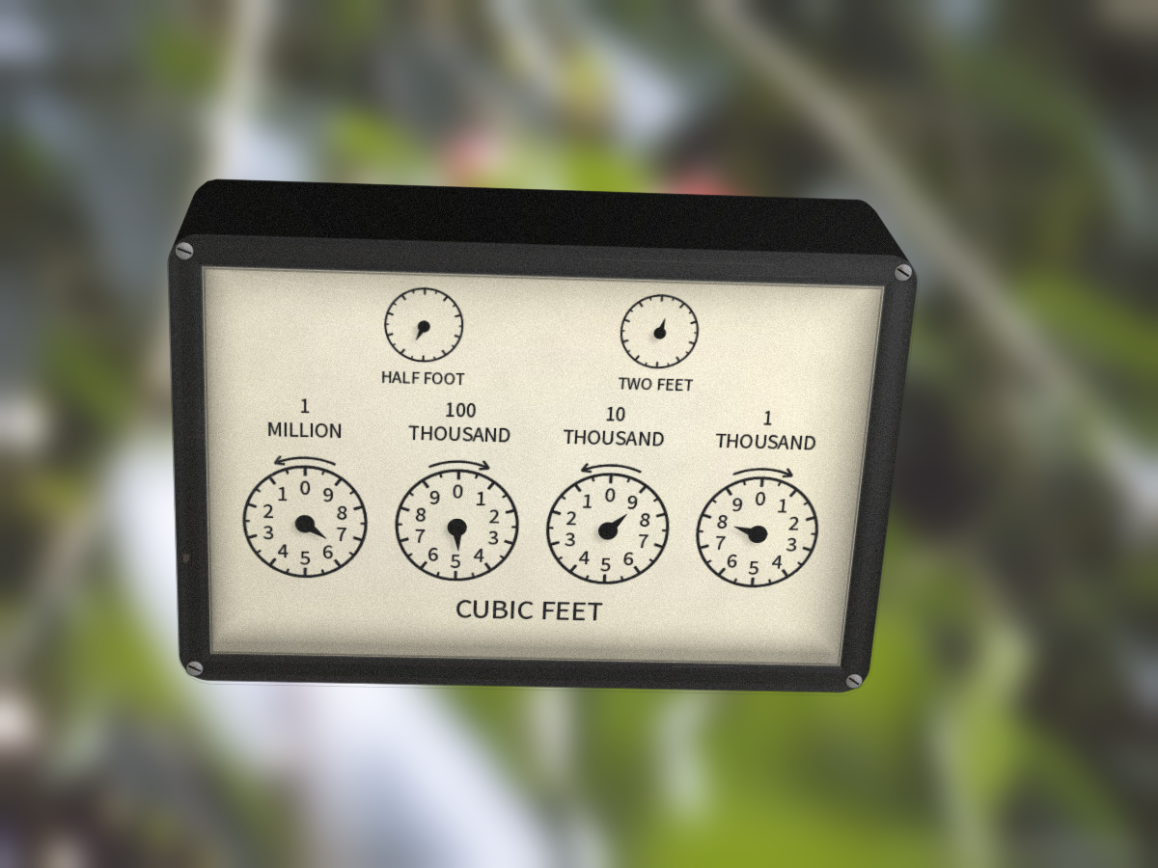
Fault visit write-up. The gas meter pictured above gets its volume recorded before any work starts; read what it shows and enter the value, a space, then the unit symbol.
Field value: 648800 ft³
